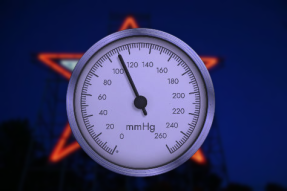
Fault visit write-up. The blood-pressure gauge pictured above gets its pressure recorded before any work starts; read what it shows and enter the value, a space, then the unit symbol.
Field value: 110 mmHg
